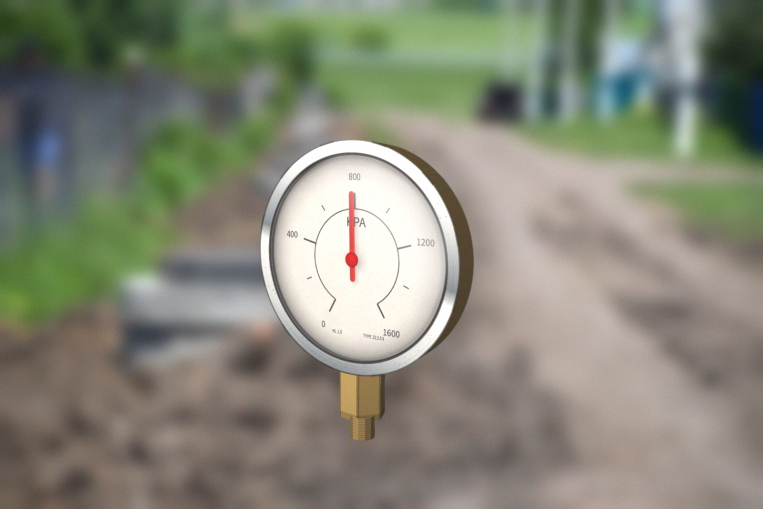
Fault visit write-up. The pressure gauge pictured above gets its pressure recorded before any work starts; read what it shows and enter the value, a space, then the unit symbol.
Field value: 800 kPa
